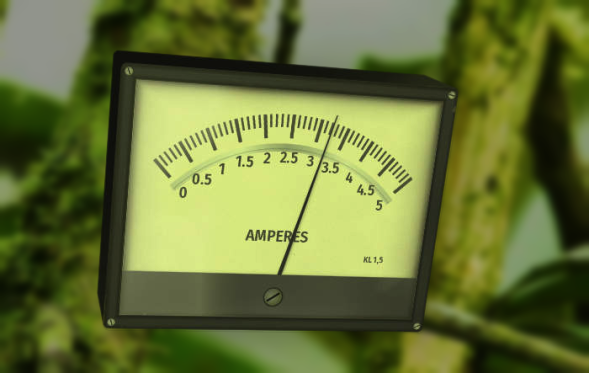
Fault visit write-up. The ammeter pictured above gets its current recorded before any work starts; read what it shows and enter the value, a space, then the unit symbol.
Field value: 3.2 A
